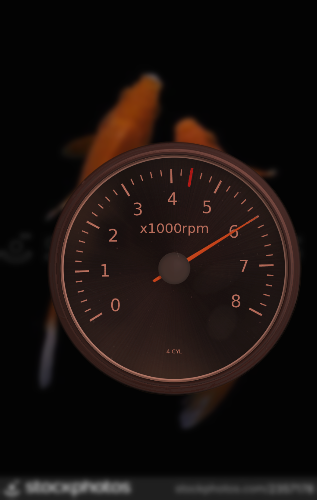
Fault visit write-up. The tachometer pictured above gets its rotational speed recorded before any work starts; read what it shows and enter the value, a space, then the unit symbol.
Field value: 6000 rpm
